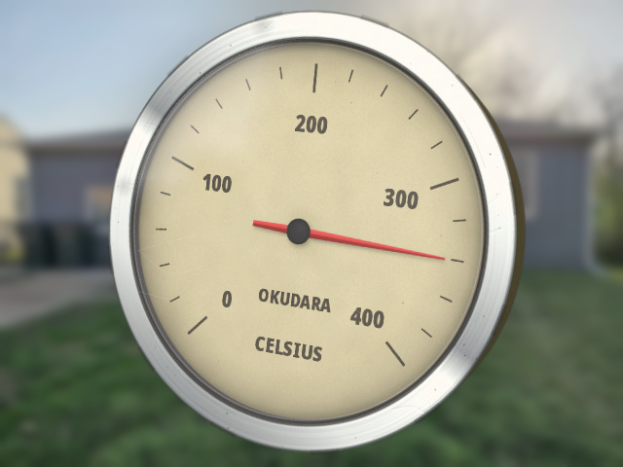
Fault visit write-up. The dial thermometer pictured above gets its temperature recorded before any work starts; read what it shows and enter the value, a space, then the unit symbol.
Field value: 340 °C
